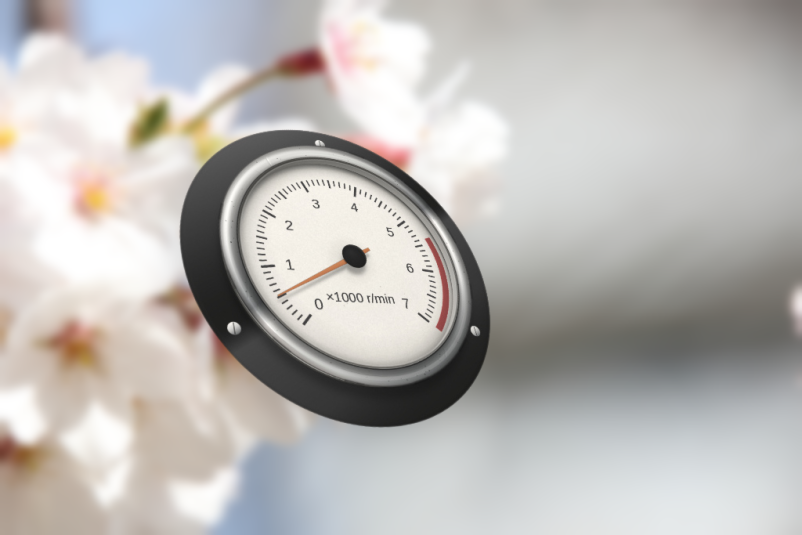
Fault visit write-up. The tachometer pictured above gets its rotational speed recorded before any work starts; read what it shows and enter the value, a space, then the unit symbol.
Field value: 500 rpm
